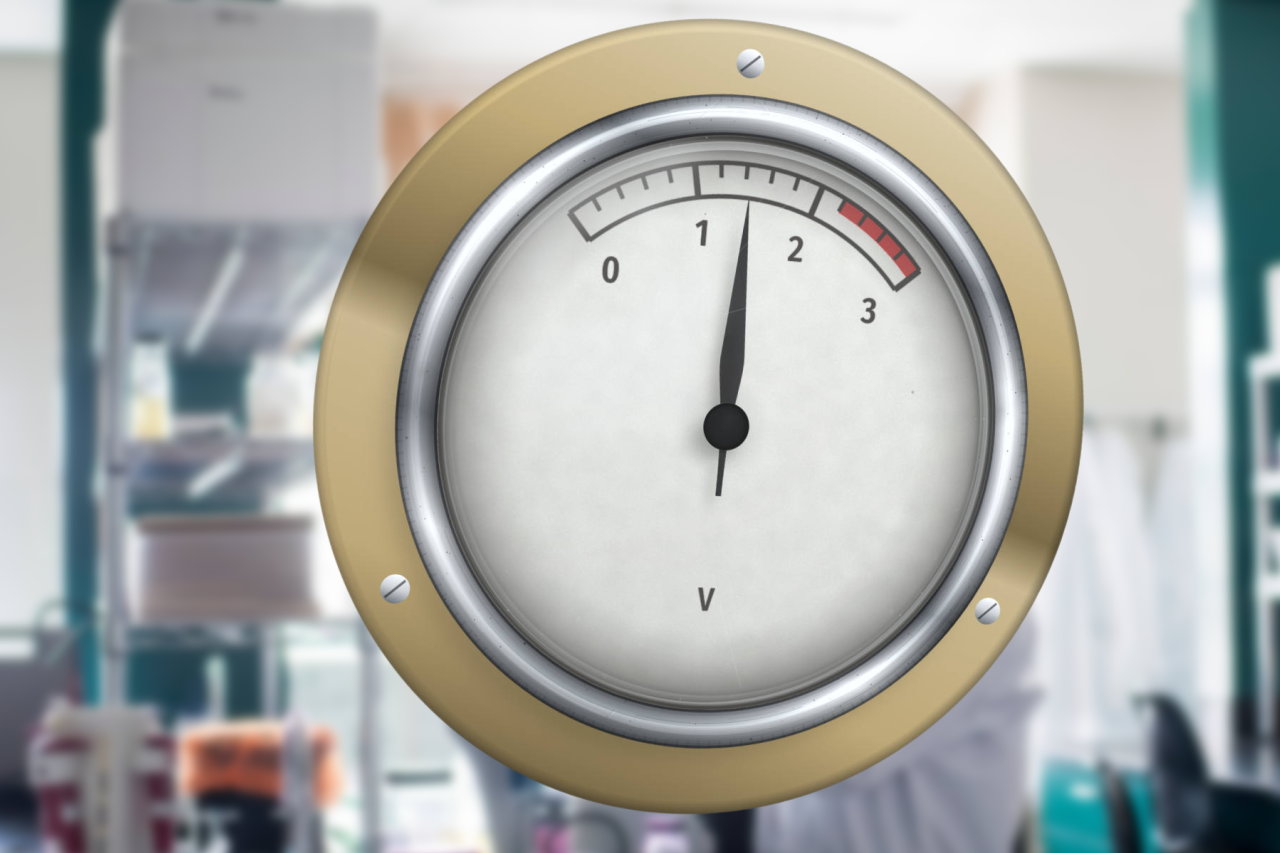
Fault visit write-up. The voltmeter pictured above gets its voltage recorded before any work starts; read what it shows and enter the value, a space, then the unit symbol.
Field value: 1.4 V
